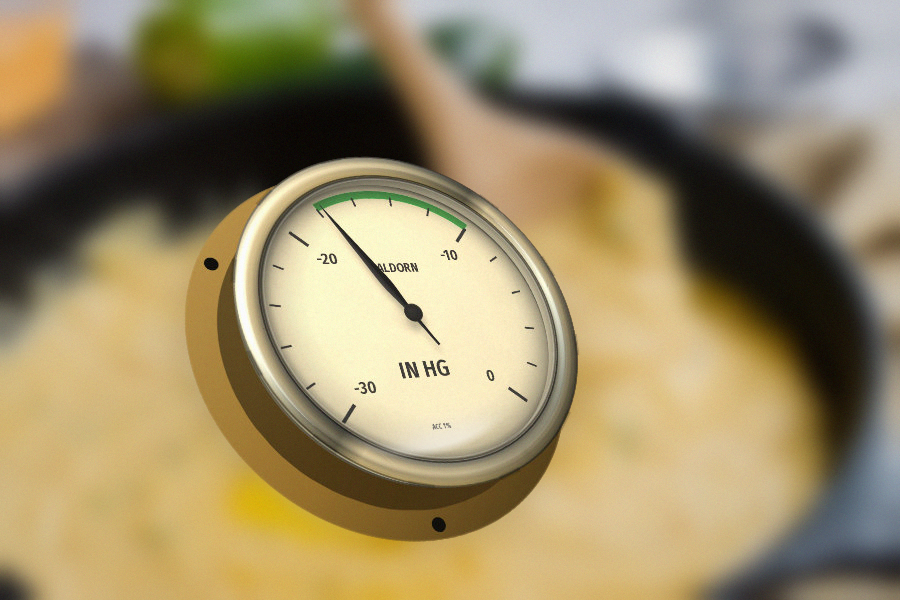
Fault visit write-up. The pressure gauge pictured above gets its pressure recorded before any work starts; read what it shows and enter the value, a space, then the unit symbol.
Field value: -18 inHg
